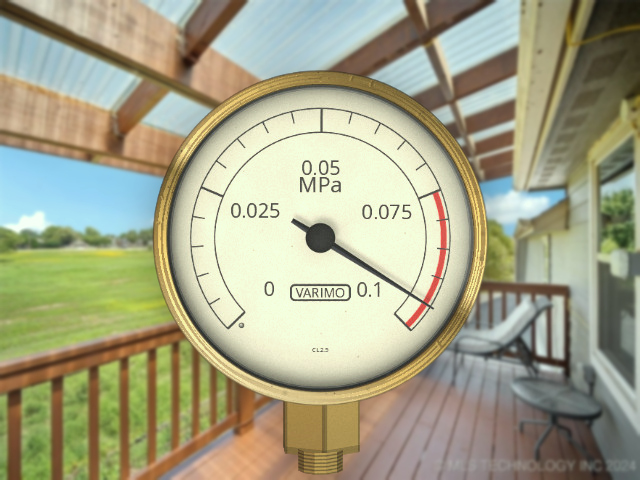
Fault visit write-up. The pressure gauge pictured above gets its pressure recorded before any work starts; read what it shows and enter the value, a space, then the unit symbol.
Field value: 0.095 MPa
